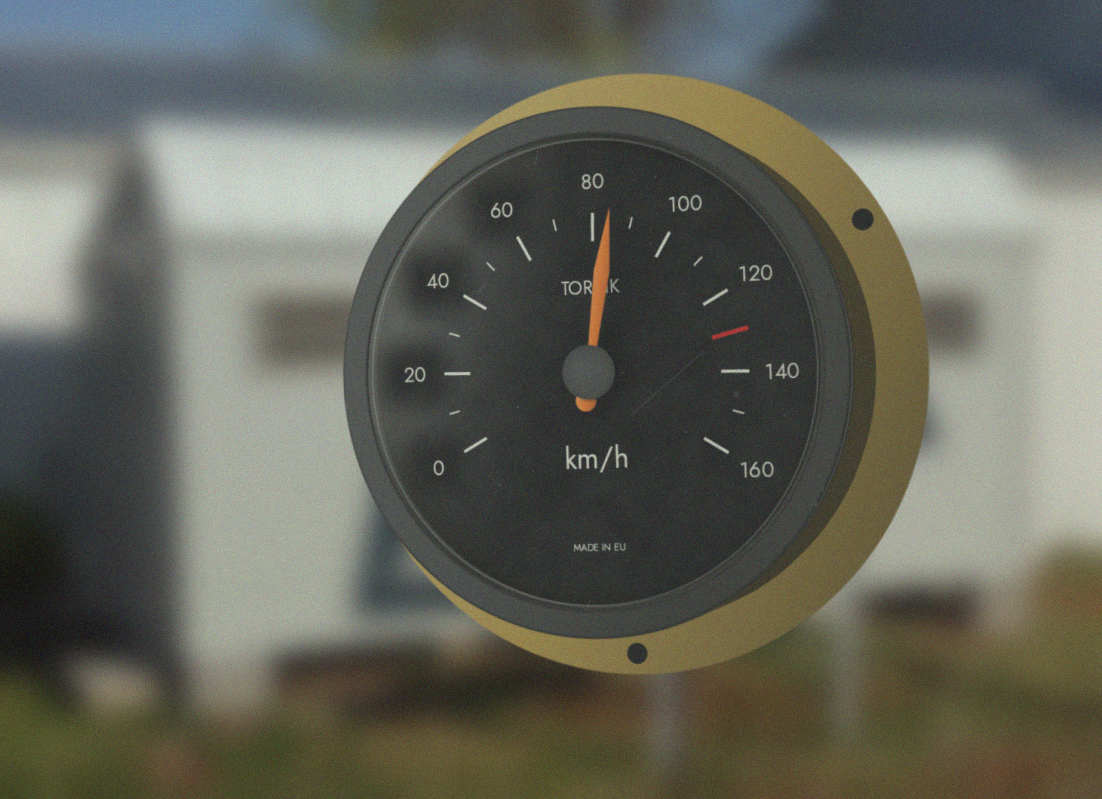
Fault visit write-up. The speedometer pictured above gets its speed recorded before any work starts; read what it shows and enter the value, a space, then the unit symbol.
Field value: 85 km/h
